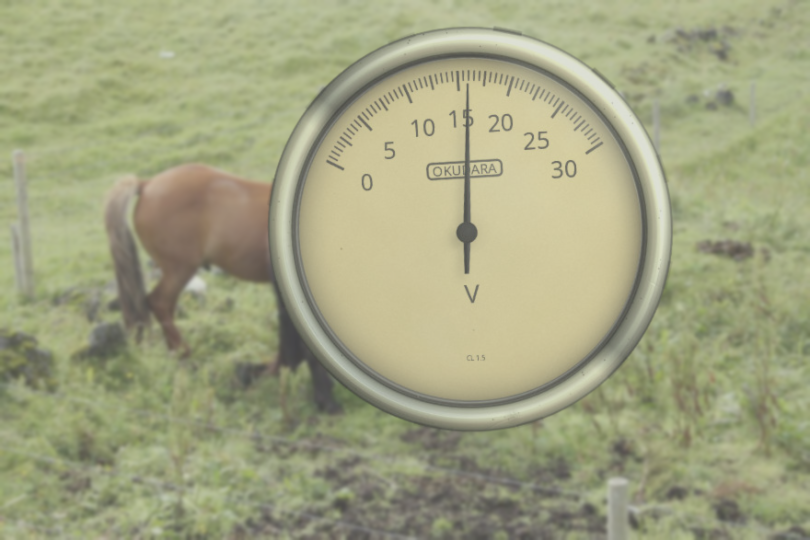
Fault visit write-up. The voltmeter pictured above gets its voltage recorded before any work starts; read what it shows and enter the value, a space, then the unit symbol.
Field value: 16 V
